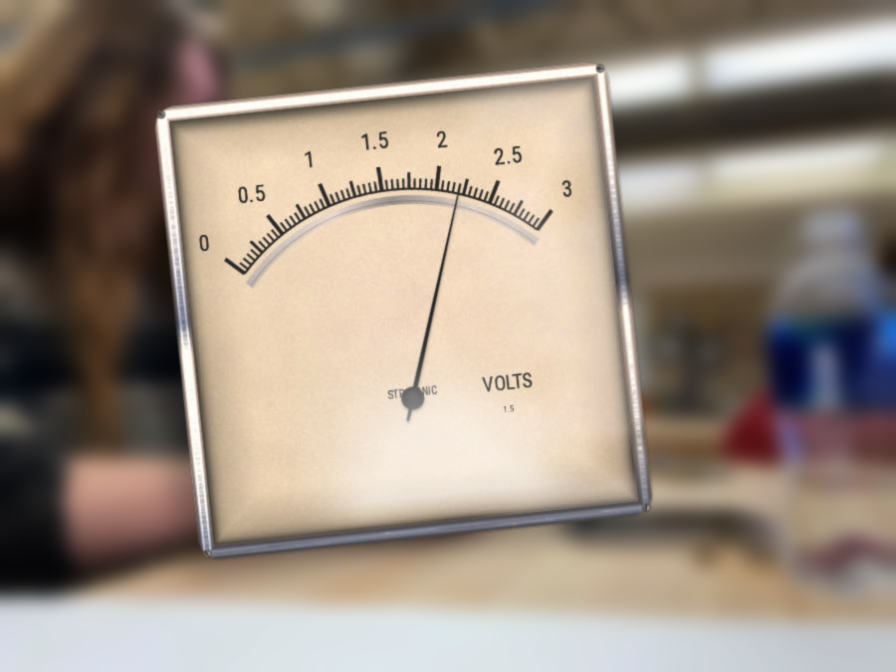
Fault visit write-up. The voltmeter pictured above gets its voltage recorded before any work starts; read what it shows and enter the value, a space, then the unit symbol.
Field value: 2.2 V
